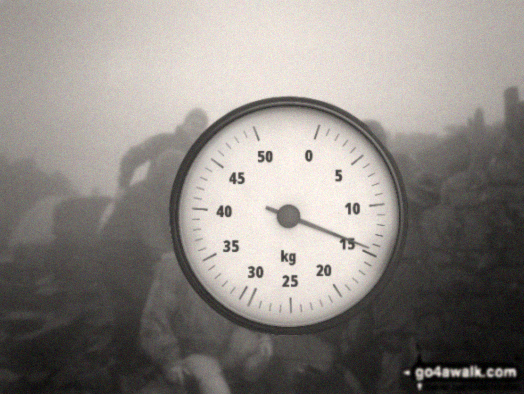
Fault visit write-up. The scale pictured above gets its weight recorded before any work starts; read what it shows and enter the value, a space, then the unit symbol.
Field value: 14.5 kg
